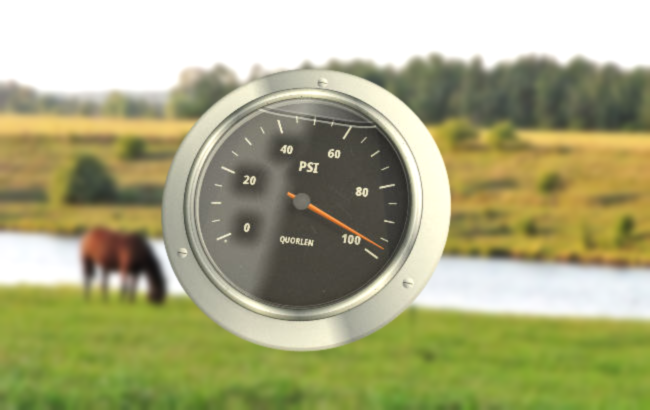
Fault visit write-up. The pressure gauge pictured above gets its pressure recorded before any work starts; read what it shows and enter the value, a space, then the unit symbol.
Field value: 97.5 psi
